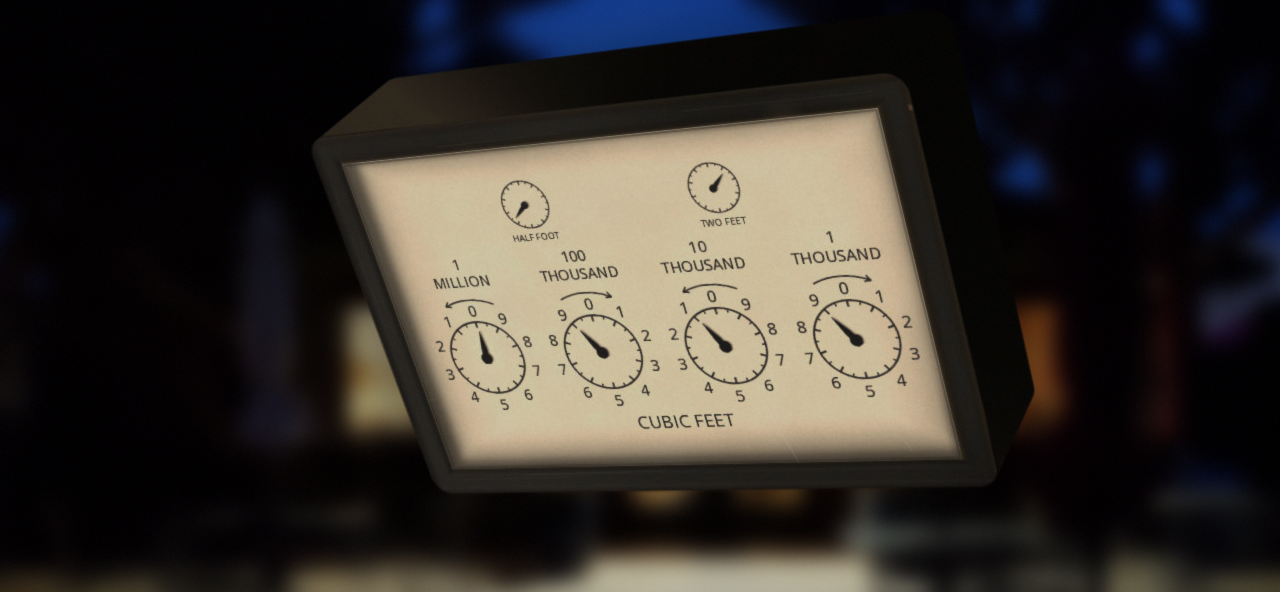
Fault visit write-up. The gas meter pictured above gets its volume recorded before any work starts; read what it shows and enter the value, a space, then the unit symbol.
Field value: 990900 ft³
